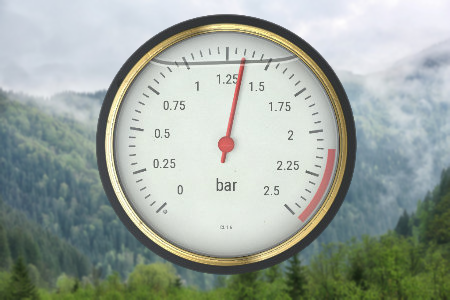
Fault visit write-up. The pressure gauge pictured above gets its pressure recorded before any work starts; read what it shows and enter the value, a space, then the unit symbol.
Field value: 1.35 bar
